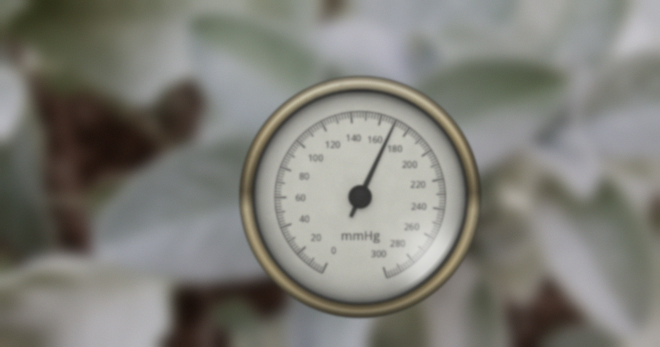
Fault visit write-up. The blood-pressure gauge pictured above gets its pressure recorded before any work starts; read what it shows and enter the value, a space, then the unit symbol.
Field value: 170 mmHg
